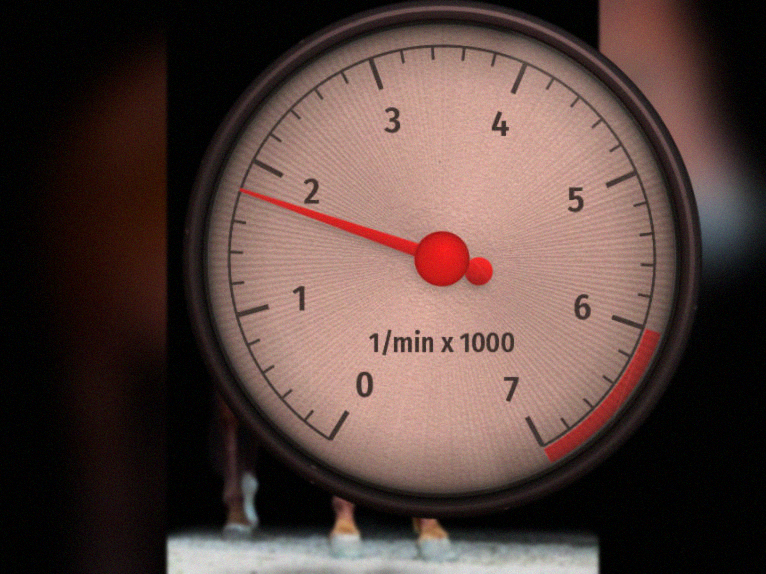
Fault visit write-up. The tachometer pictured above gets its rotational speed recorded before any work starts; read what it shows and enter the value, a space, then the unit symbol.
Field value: 1800 rpm
